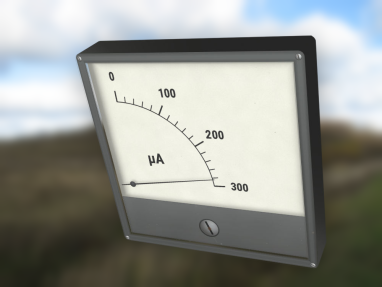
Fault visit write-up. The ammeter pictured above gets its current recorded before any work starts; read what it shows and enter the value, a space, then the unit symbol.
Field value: 280 µA
